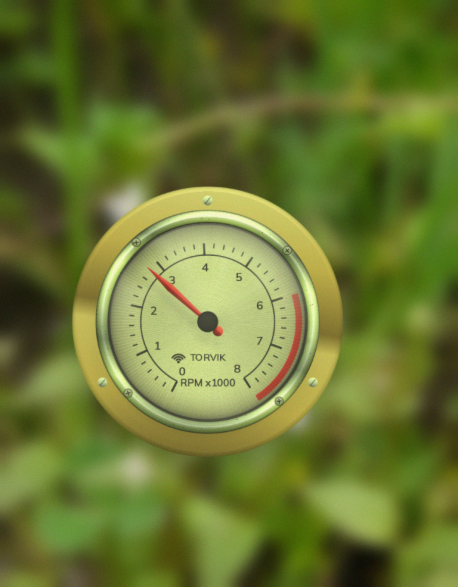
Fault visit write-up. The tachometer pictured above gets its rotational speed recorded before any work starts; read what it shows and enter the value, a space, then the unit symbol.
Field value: 2800 rpm
